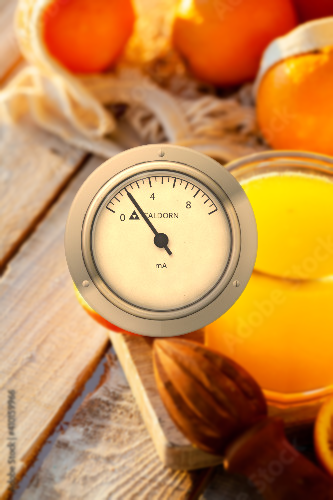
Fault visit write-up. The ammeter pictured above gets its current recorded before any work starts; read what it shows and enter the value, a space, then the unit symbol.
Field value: 2 mA
